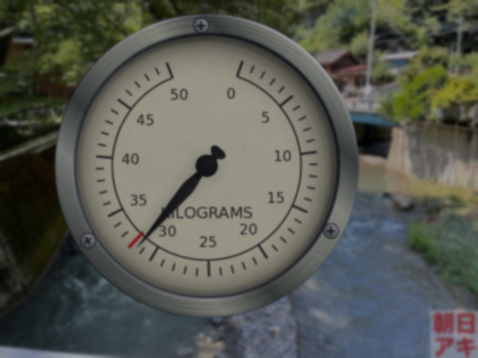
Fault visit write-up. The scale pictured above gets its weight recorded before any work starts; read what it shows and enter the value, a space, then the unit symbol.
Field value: 31.5 kg
